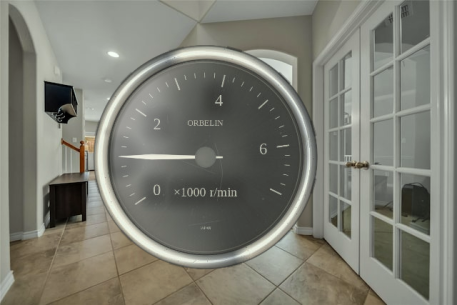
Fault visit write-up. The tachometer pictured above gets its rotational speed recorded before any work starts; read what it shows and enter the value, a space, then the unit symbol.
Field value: 1000 rpm
